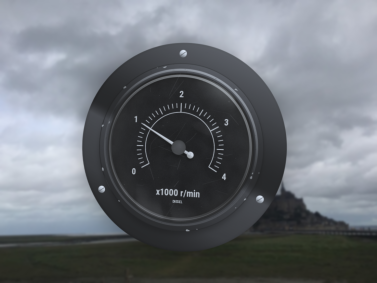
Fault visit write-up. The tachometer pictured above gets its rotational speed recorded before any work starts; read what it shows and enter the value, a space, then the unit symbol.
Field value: 1000 rpm
